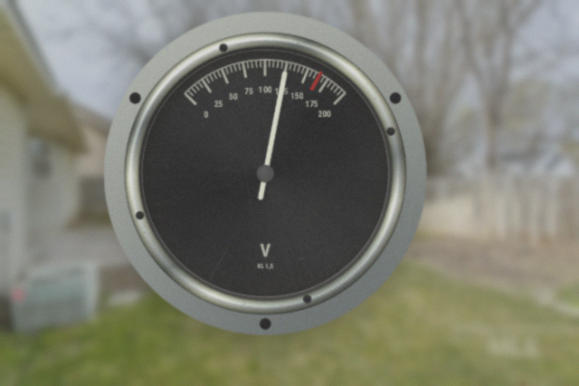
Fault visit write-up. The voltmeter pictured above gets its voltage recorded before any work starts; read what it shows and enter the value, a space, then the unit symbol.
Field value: 125 V
